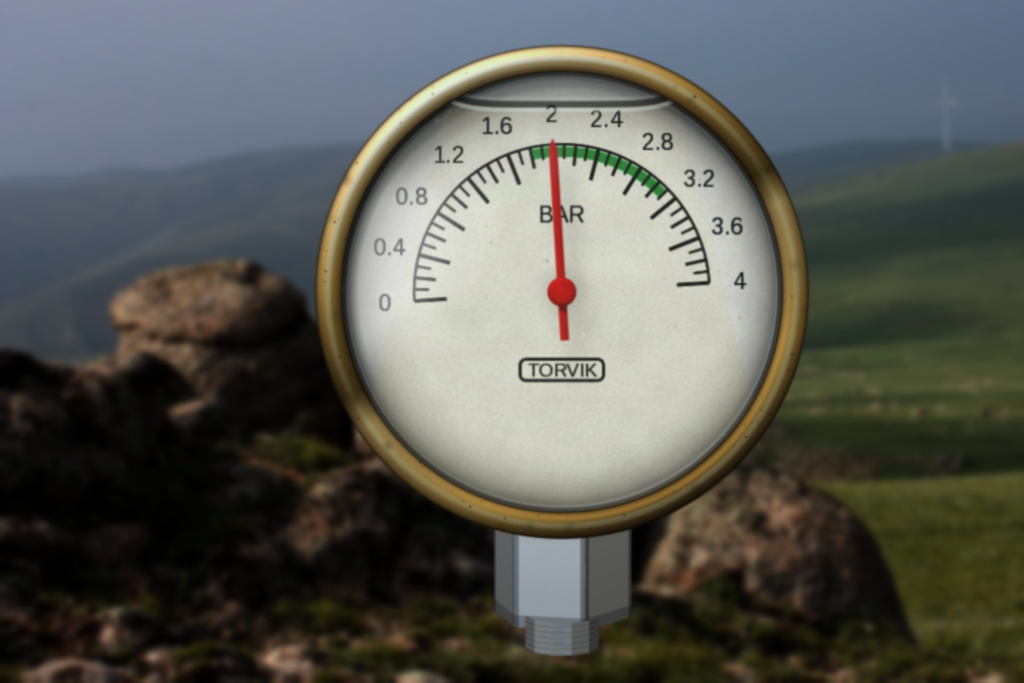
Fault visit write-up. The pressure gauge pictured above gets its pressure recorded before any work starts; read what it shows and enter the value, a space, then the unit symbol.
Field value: 2 bar
